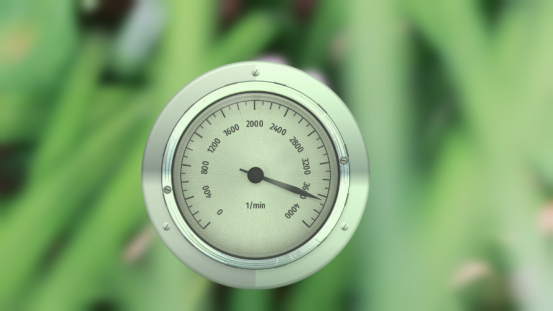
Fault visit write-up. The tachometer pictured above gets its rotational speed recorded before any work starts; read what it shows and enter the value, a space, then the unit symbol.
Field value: 3650 rpm
